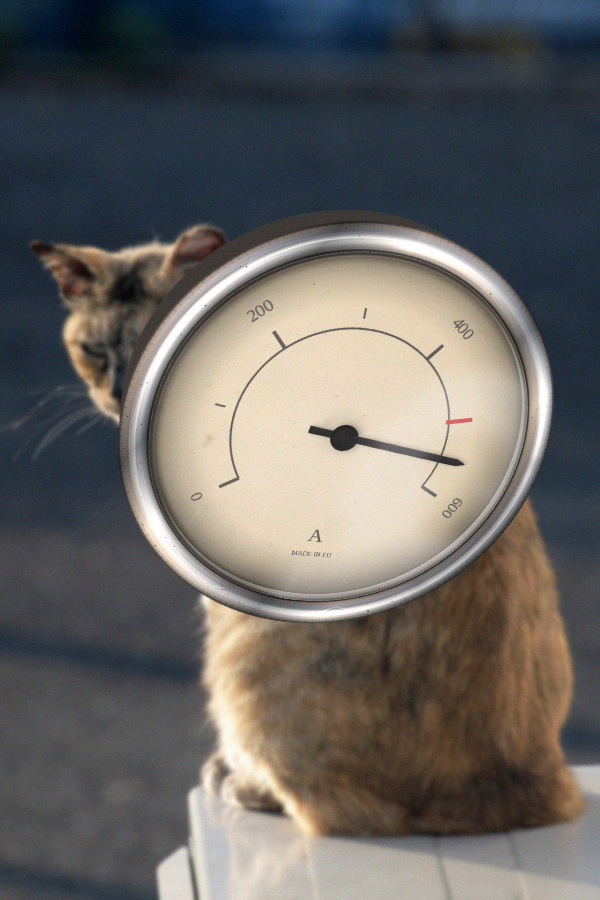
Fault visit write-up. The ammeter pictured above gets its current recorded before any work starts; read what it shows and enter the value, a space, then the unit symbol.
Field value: 550 A
